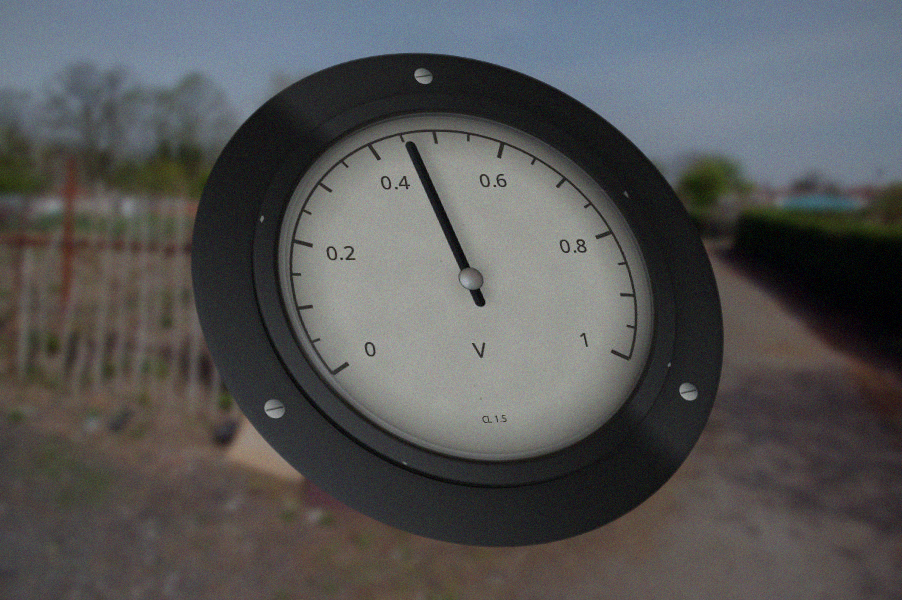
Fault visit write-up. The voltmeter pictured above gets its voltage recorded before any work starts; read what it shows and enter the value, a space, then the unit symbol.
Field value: 0.45 V
